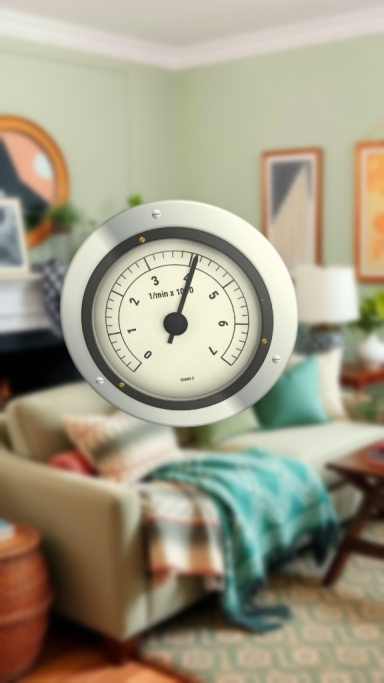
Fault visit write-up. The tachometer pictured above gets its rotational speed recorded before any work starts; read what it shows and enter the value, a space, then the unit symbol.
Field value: 4100 rpm
